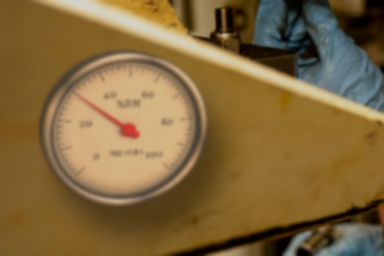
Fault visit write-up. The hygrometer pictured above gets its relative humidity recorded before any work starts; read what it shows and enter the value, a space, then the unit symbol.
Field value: 30 %
